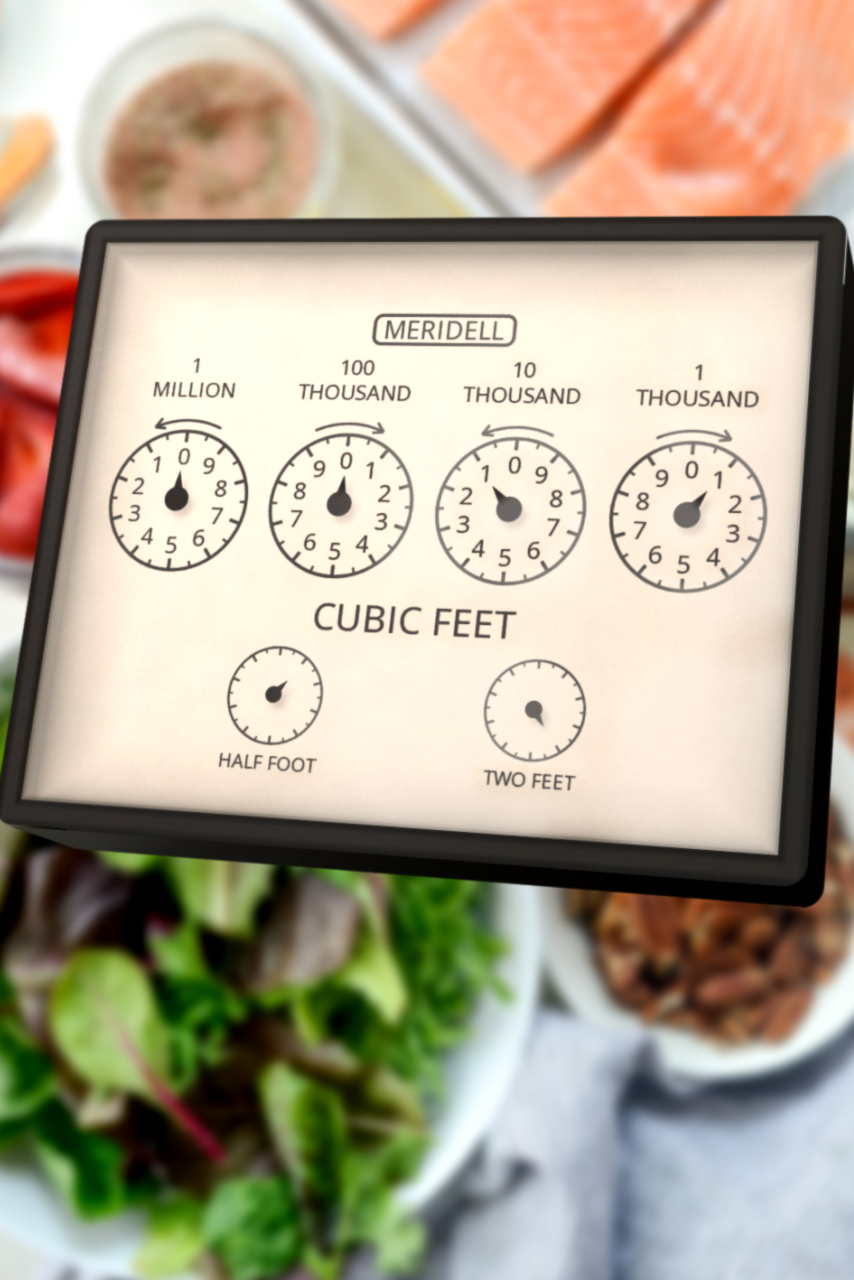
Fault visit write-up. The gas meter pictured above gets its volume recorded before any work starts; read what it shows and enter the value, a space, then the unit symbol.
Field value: 1100 ft³
